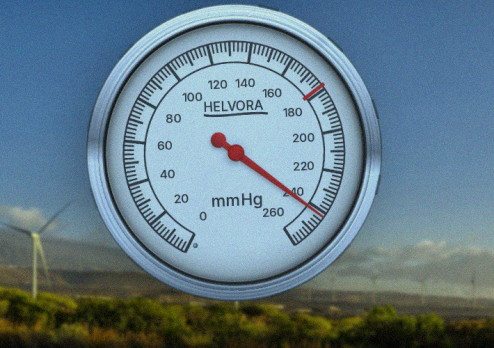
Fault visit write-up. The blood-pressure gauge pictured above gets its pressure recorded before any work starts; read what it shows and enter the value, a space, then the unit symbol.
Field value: 242 mmHg
